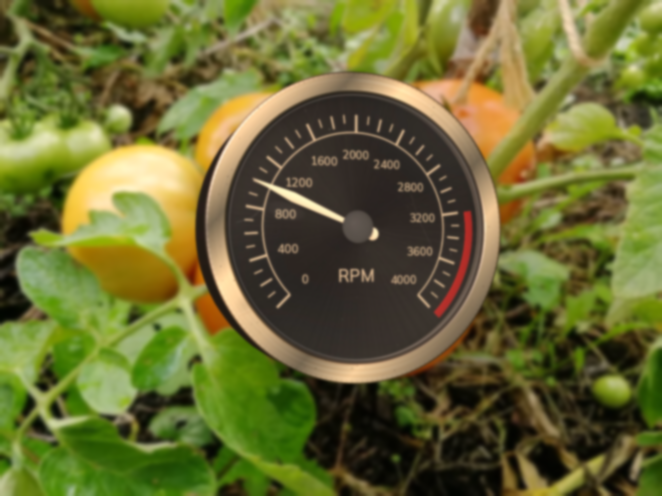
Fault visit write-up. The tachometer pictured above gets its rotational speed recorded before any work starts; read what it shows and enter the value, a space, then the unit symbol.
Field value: 1000 rpm
